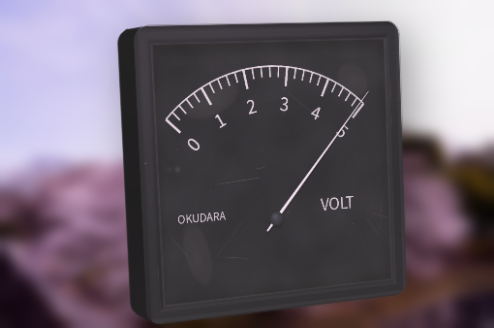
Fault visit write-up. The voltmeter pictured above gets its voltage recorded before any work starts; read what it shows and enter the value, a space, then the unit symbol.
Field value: 4.9 V
